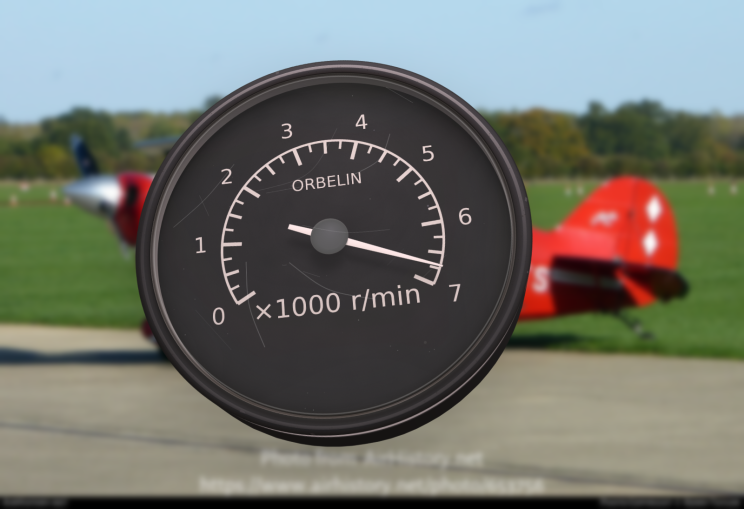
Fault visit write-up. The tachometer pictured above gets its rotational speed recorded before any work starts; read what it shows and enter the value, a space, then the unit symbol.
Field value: 6750 rpm
